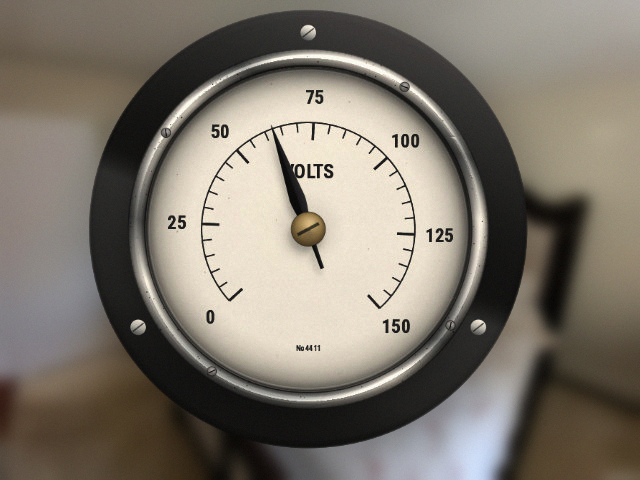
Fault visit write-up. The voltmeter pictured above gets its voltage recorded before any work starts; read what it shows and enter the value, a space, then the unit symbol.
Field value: 62.5 V
